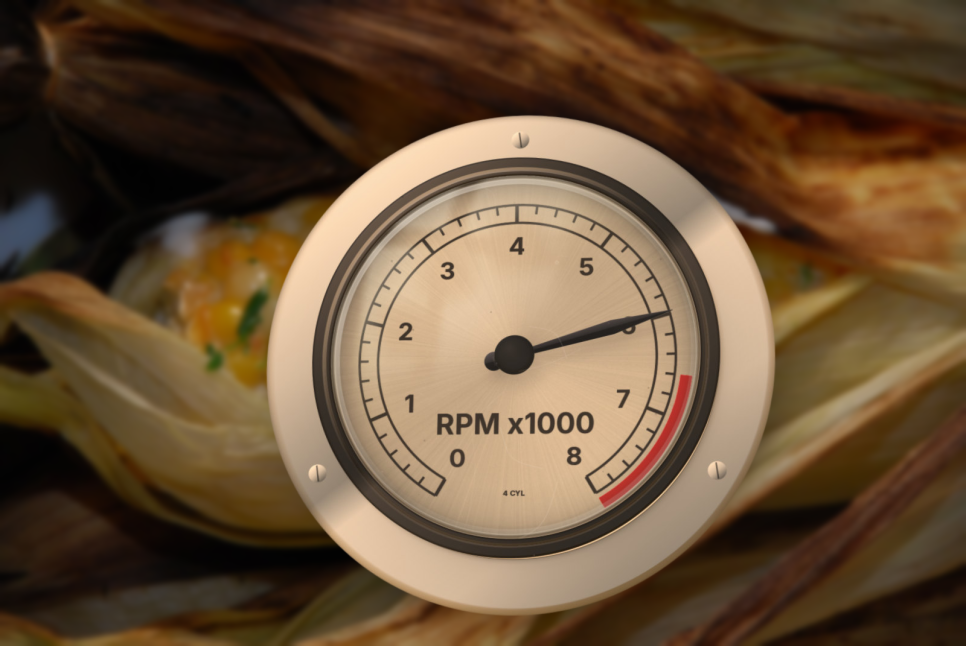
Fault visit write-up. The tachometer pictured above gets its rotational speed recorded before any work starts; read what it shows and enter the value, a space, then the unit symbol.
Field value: 6000 rpm
